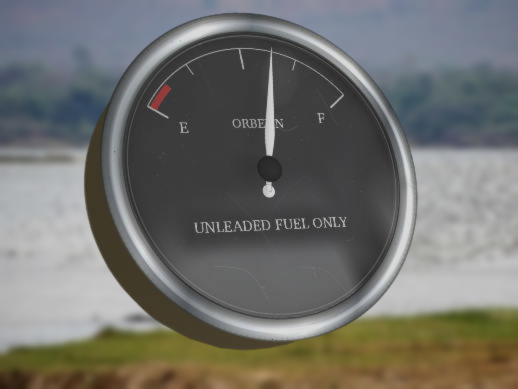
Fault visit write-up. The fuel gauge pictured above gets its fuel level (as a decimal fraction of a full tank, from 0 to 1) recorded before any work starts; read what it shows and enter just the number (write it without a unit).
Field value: 0.625
